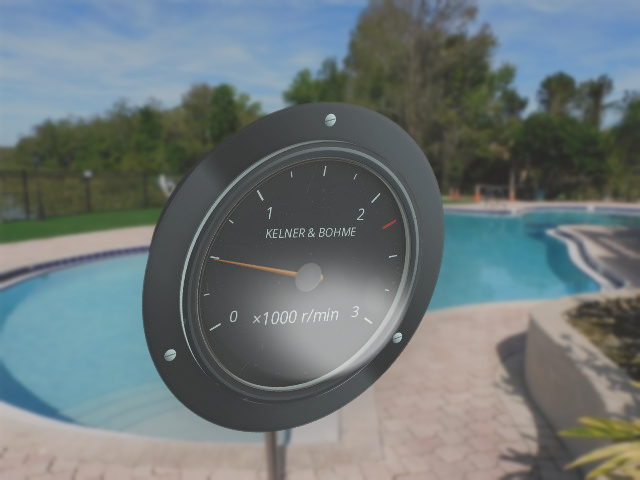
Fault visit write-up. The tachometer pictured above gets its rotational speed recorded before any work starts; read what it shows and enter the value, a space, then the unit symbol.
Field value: 500 rpm
